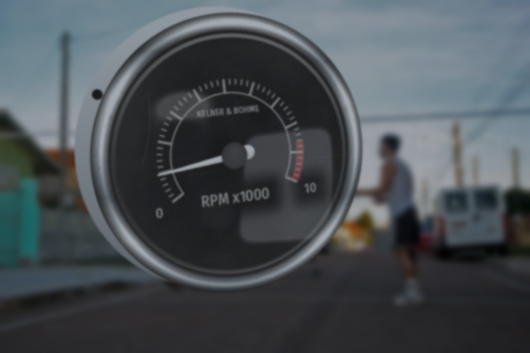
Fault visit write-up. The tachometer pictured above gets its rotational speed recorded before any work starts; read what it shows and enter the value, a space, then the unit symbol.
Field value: 1000 rpm
